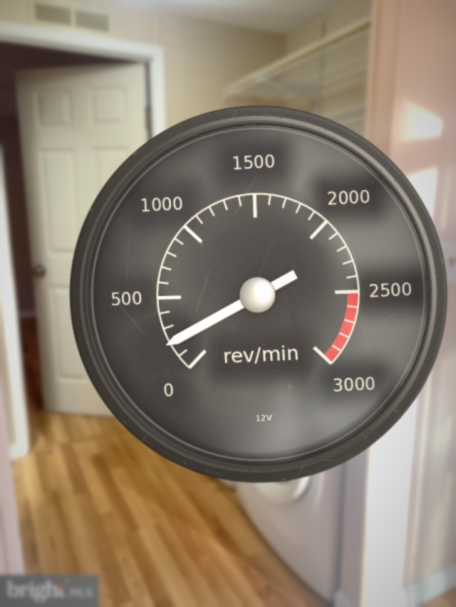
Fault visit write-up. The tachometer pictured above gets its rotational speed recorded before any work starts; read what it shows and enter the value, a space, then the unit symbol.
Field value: 200 rpm
